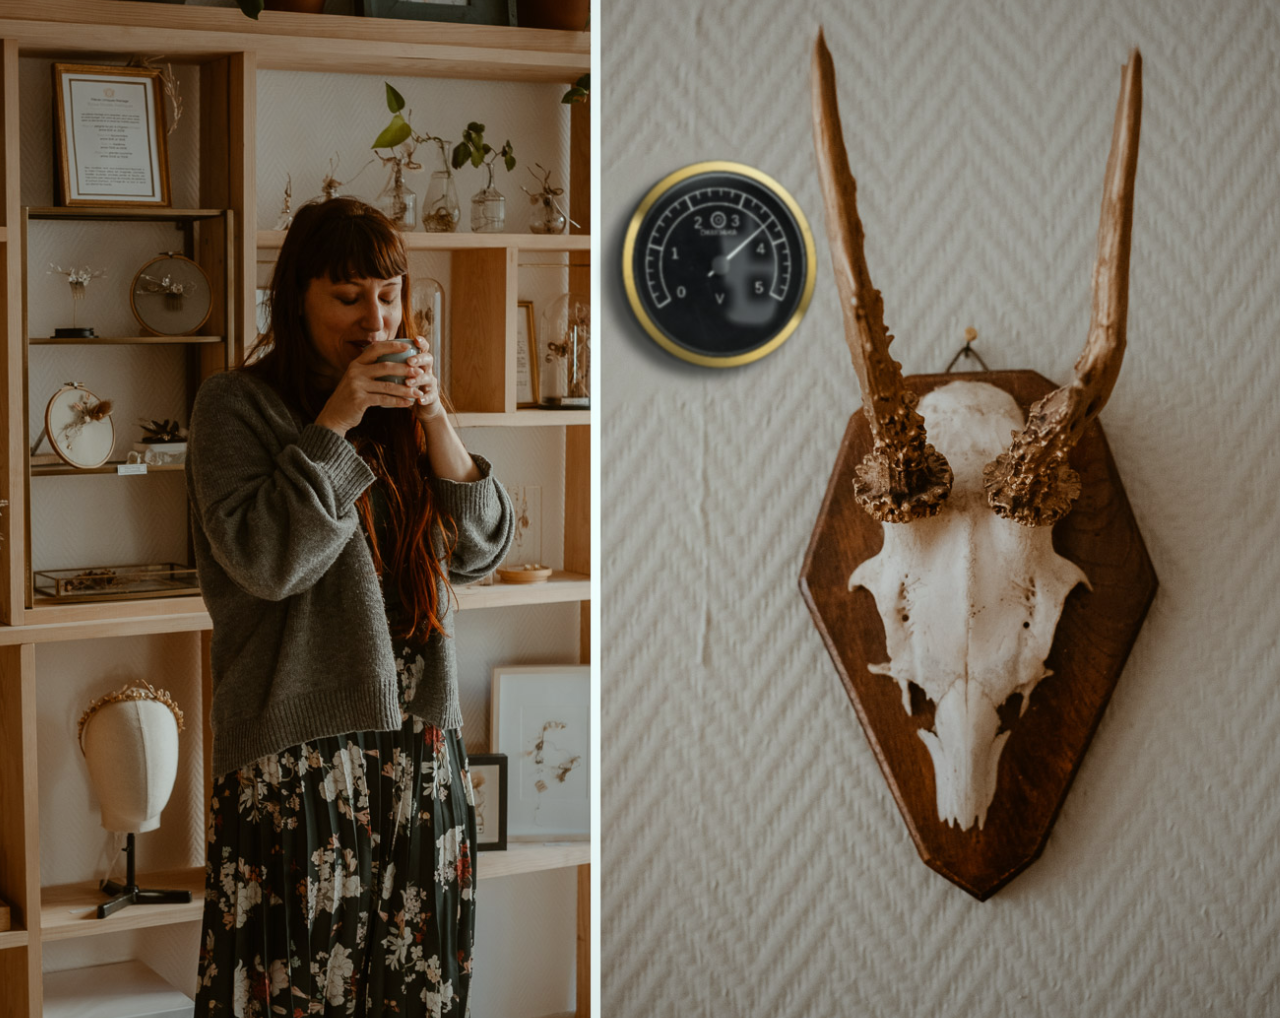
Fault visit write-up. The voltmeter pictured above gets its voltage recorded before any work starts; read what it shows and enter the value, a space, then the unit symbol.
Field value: 3.6 V
